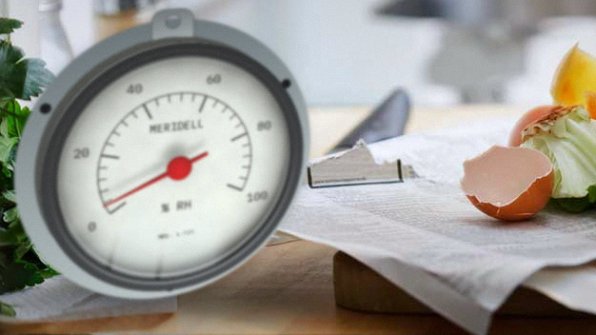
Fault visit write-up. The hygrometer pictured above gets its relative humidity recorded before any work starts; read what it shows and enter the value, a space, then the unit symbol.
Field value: 4 %
